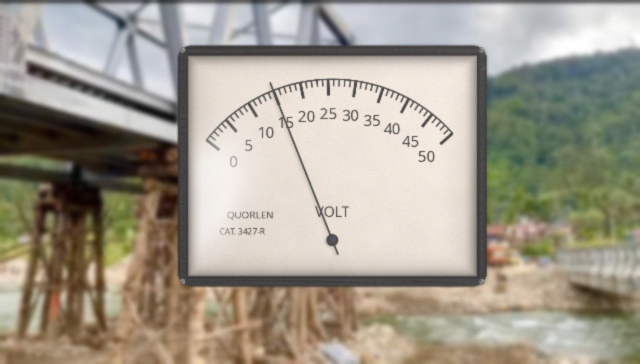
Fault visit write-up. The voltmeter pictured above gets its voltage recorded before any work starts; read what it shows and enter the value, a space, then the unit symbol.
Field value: 15 V
